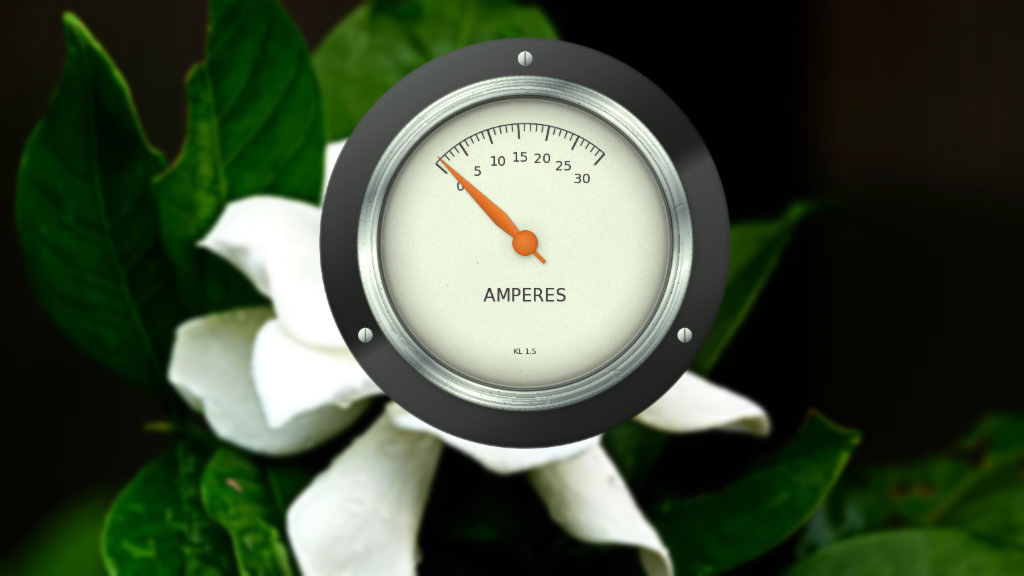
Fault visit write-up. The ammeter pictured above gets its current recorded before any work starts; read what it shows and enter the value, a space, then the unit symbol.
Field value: 1 A
